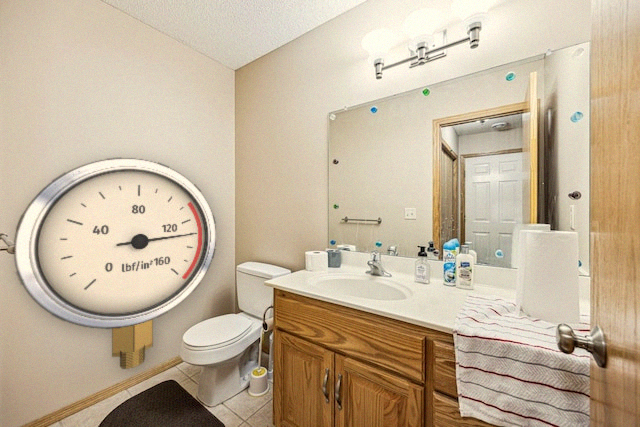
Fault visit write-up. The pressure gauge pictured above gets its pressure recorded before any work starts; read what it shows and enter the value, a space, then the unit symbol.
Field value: 130 psi
